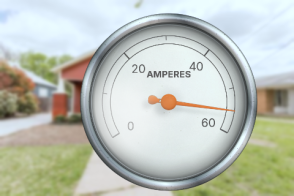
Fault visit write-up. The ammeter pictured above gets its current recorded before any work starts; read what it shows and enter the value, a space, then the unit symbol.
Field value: 55 A
